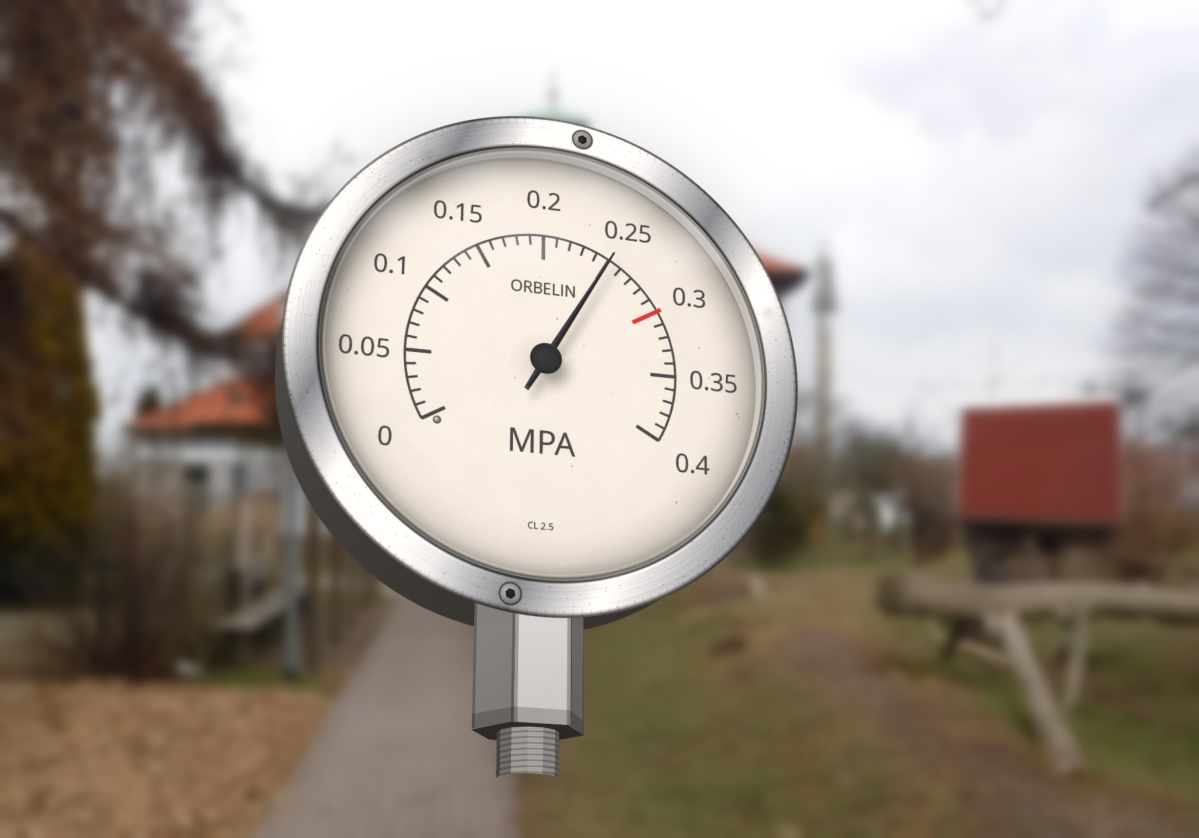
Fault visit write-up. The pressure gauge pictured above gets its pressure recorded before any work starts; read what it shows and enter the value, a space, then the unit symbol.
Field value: 0.25 MPa
